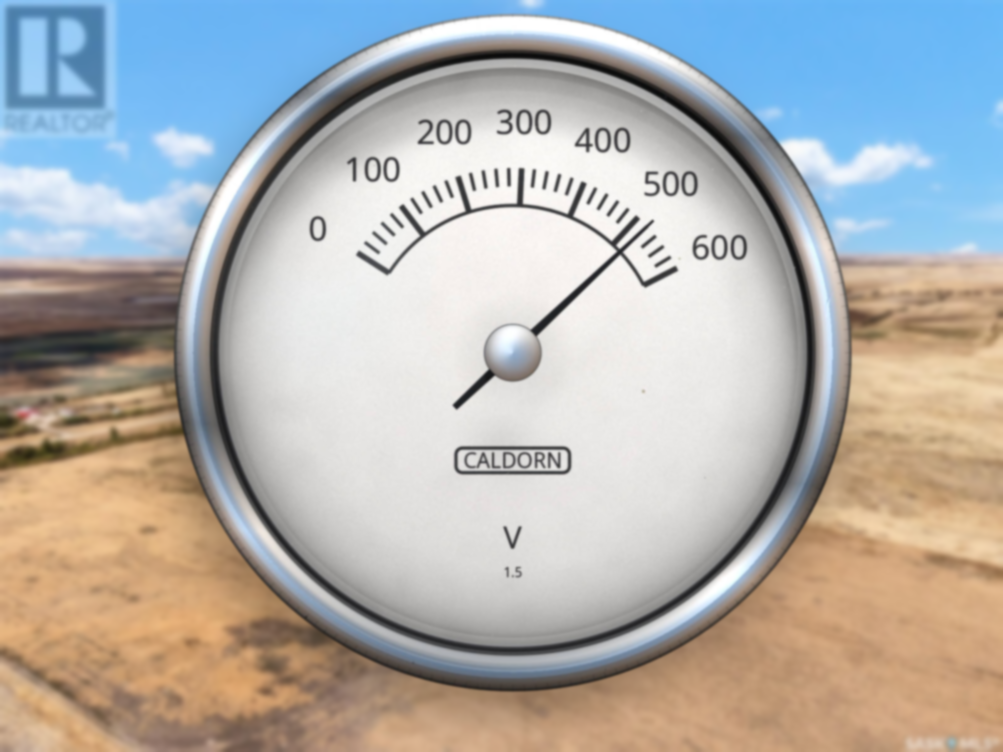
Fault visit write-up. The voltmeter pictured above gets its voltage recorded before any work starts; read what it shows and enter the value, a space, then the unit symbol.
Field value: 520 V
